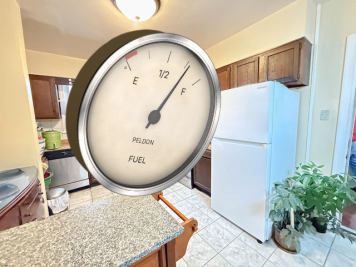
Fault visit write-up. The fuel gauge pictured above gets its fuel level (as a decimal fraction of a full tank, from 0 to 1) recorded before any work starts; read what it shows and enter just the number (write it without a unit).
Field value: 0.75
